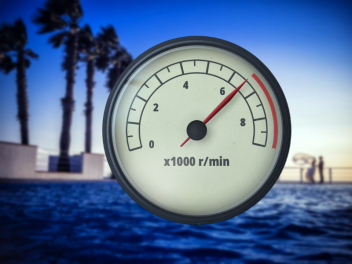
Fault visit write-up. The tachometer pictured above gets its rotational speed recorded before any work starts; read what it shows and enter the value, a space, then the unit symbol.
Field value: 6500 rpm
